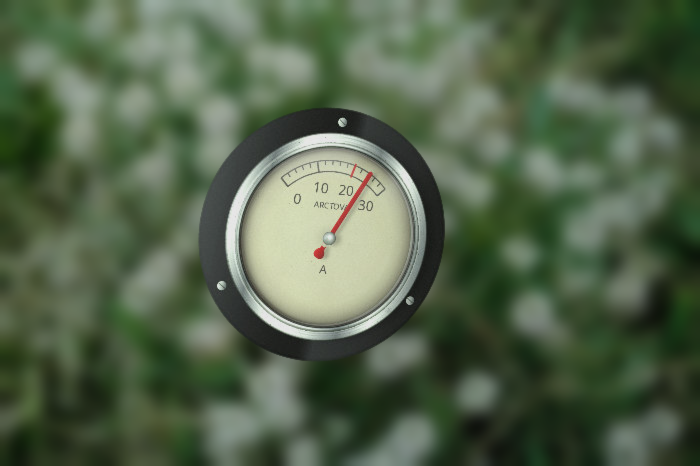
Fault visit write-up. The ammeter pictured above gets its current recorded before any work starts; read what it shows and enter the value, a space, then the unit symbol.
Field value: 24 A
